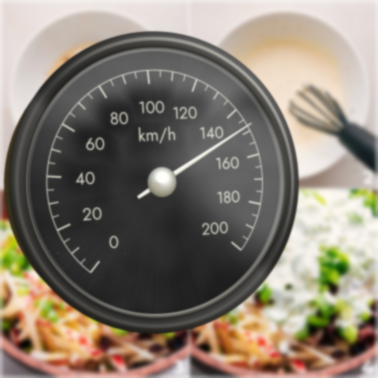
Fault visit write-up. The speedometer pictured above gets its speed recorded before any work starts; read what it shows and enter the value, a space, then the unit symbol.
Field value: 147.5 km/h
